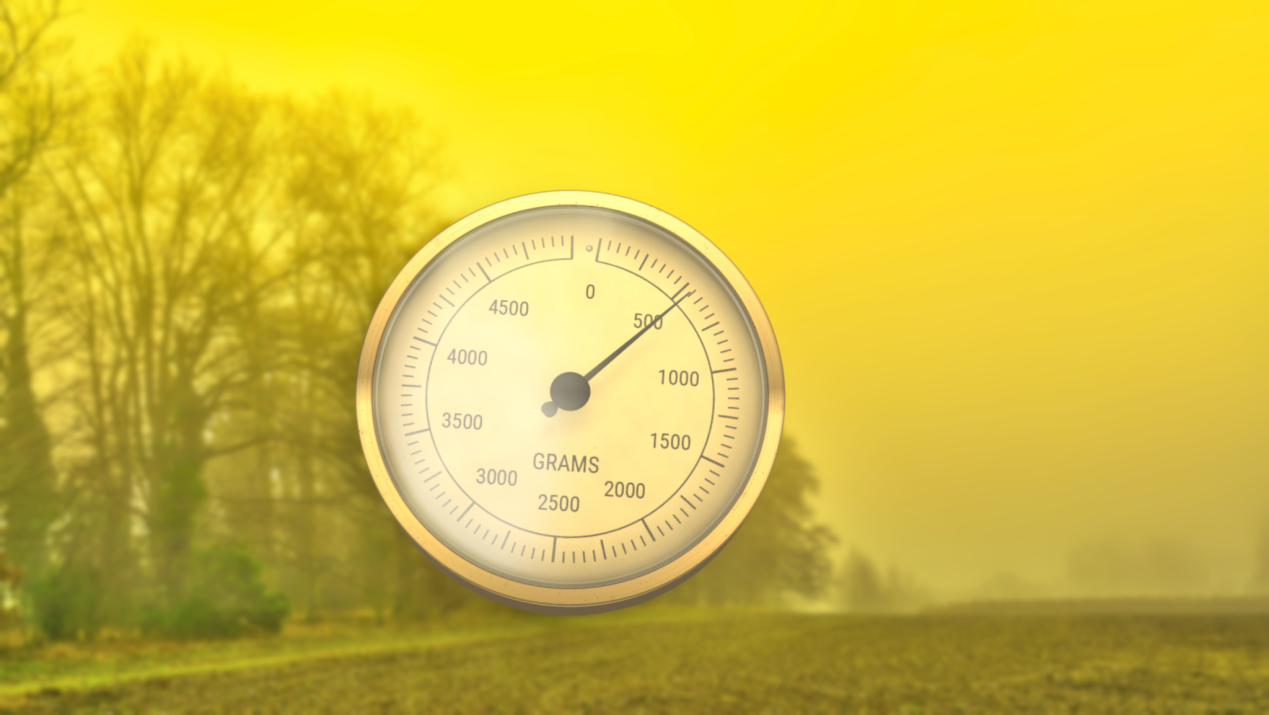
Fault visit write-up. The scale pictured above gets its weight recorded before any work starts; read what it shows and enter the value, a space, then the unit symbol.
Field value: 550 g
